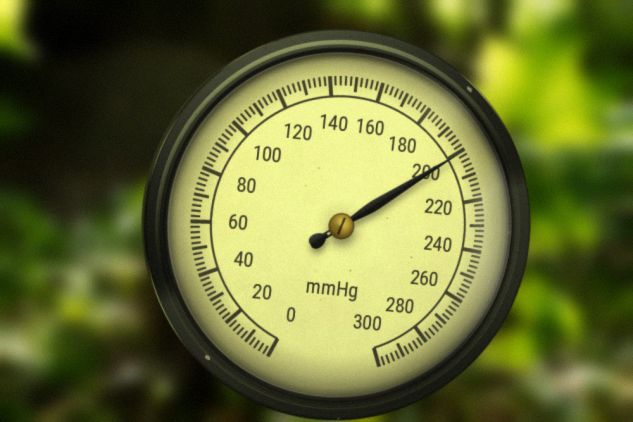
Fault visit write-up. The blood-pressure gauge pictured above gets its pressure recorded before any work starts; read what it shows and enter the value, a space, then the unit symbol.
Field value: 200 mmHg
